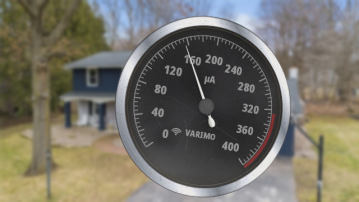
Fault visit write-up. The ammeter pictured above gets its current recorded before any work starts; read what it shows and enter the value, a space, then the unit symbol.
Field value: 155 µA
